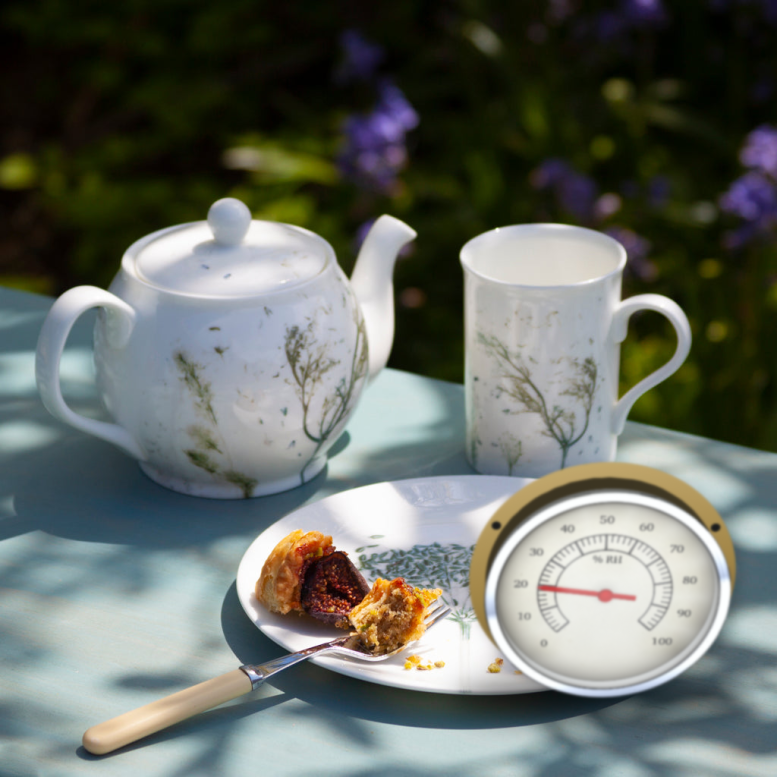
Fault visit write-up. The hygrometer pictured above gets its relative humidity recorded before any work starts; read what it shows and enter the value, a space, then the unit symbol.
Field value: 20 %
